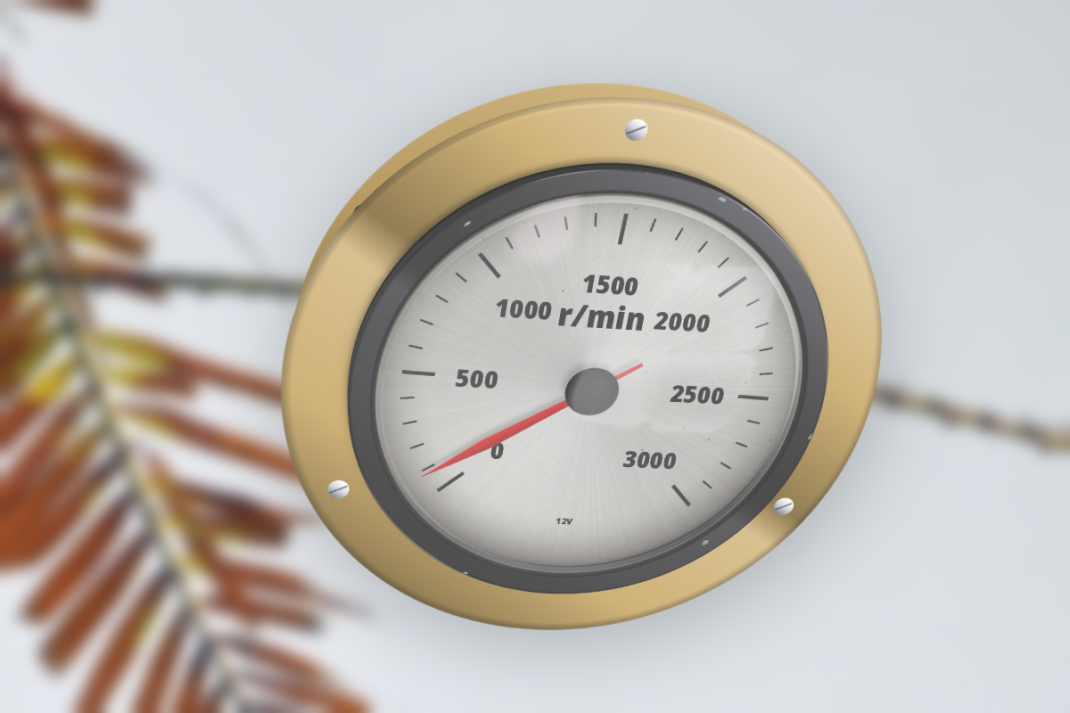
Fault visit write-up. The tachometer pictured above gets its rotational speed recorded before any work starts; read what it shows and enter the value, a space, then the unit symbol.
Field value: 100 rpm
